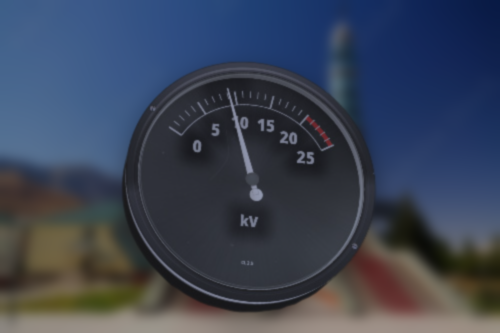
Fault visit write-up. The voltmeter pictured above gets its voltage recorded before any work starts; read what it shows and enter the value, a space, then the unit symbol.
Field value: 9 kV
